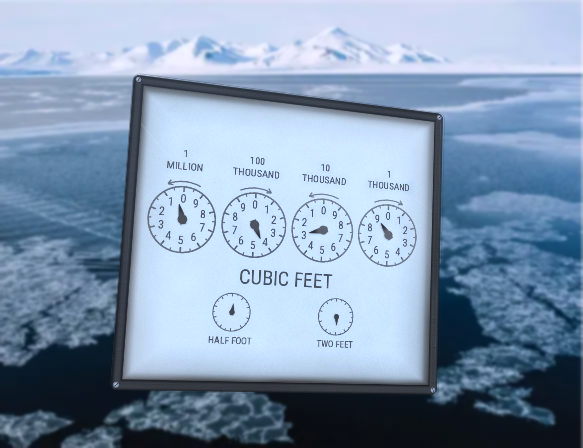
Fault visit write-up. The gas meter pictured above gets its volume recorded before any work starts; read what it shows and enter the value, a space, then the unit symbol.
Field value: 42900 ft³
